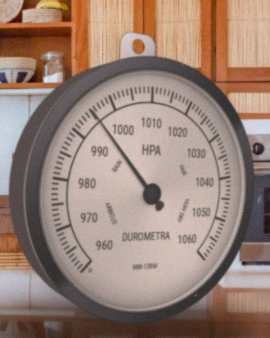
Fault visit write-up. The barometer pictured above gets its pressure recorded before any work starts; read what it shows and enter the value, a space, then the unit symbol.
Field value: 995 hPa
